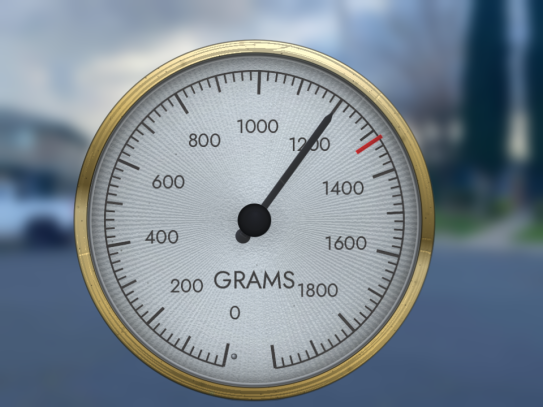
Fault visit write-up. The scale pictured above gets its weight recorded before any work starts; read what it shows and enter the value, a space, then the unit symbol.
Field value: 1200 g
